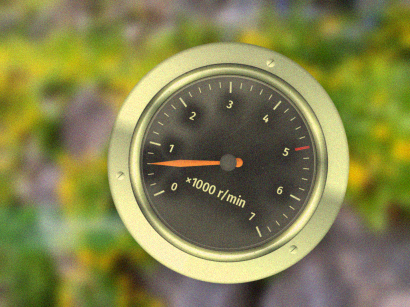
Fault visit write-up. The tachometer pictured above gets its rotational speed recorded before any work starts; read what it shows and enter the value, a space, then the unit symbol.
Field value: 600 rpm
